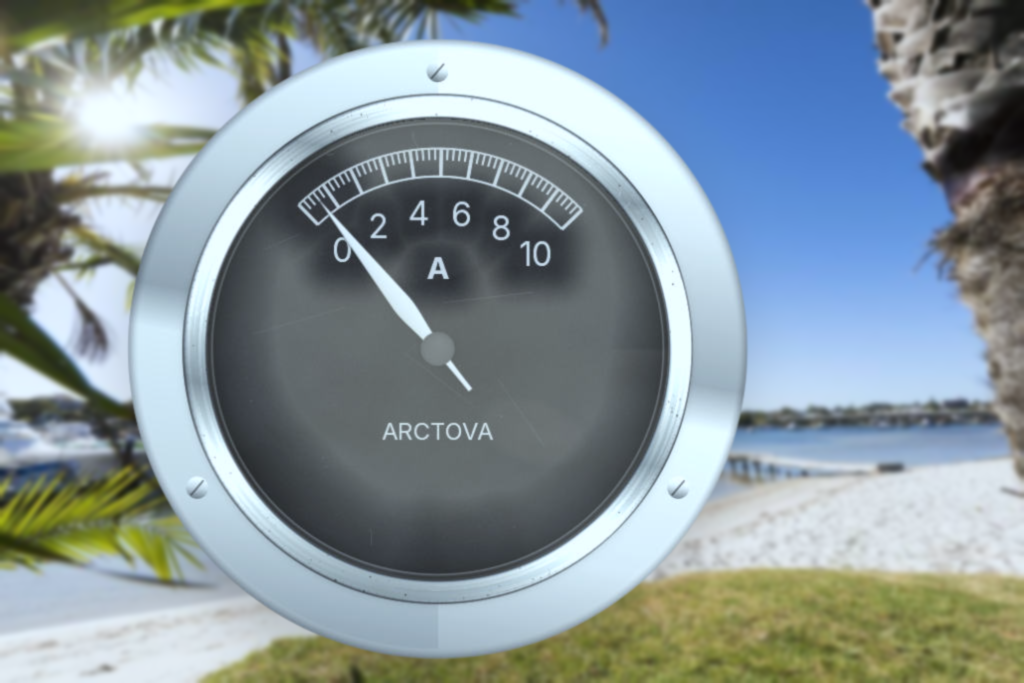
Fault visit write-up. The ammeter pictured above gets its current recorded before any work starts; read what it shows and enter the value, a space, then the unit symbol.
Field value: 0.6 A
